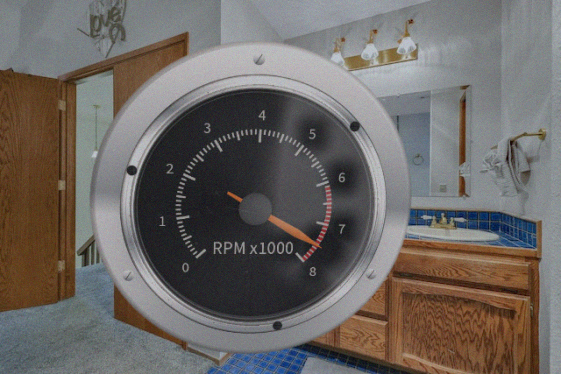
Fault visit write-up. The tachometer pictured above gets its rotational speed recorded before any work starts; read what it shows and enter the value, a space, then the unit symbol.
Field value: 7500 rpm
